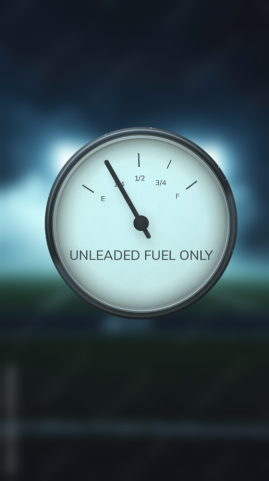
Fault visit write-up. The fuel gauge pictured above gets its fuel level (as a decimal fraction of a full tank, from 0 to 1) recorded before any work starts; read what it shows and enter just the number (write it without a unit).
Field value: 0.25
